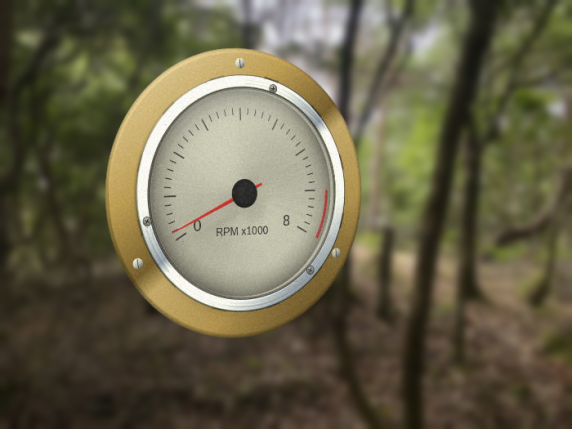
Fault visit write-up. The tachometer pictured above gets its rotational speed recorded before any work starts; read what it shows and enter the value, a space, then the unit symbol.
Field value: 200 rpm
